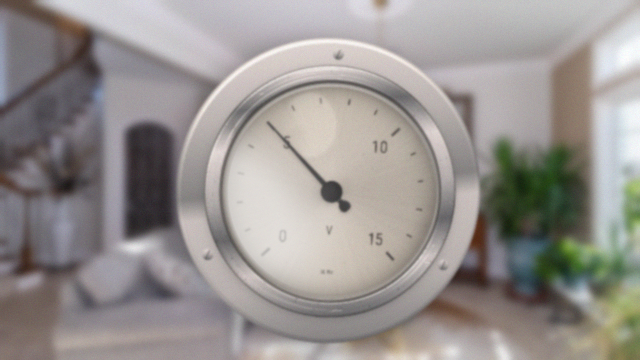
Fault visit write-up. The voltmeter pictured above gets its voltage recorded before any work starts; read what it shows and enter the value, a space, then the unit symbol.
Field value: 5 V
